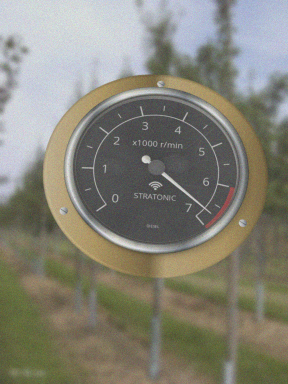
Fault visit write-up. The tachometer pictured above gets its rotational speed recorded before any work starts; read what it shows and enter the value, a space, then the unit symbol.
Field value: 6750 rpm
